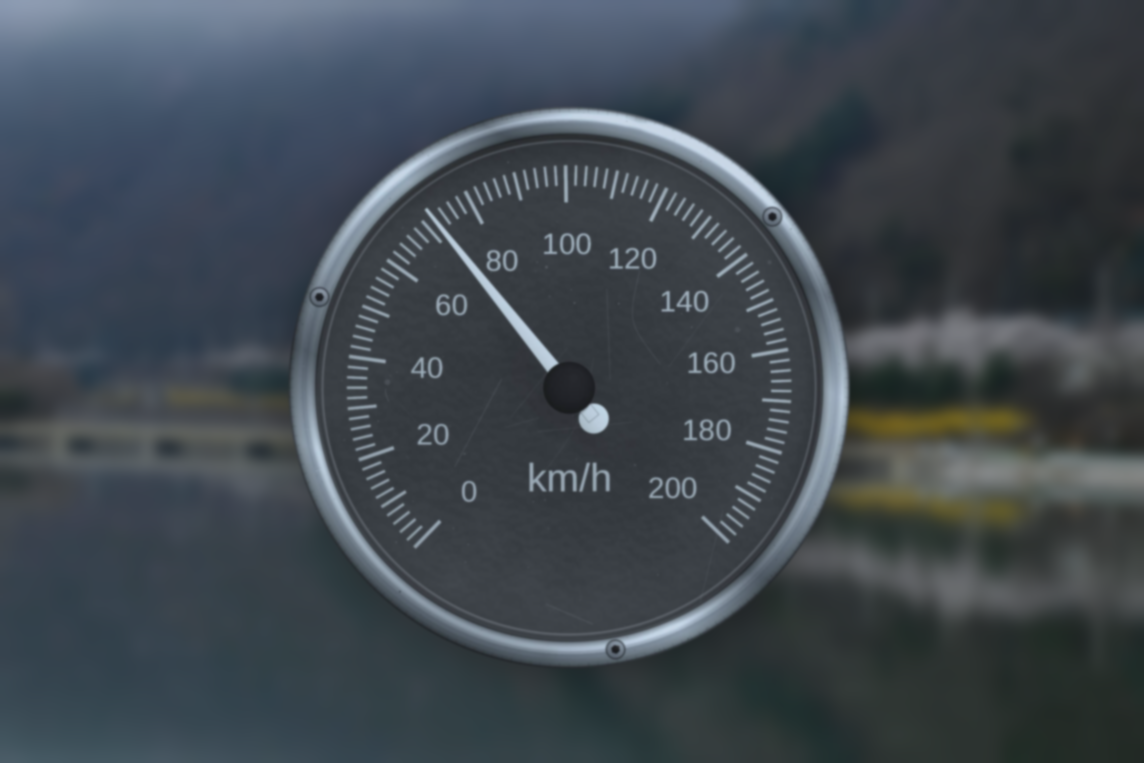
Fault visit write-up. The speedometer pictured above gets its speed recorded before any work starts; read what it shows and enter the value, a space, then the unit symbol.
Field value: 72 km/h
